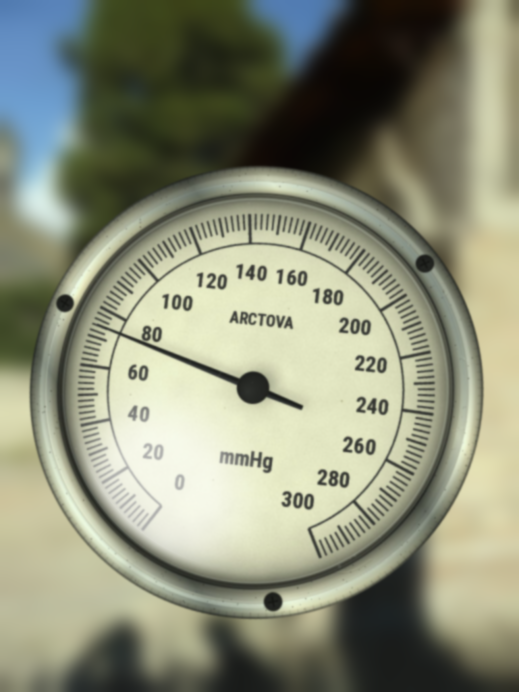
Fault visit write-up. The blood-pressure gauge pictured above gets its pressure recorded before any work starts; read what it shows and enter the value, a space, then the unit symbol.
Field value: 74 mmHg
